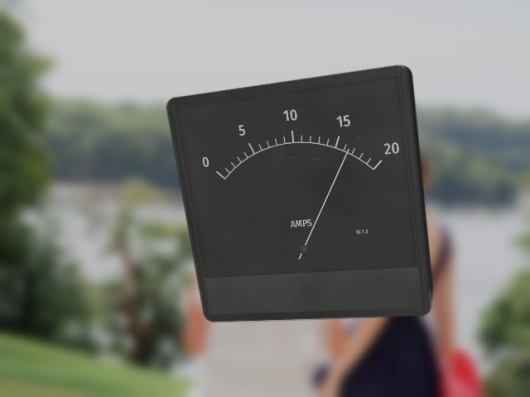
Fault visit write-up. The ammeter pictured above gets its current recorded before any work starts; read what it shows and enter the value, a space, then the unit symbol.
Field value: 16.5 A
